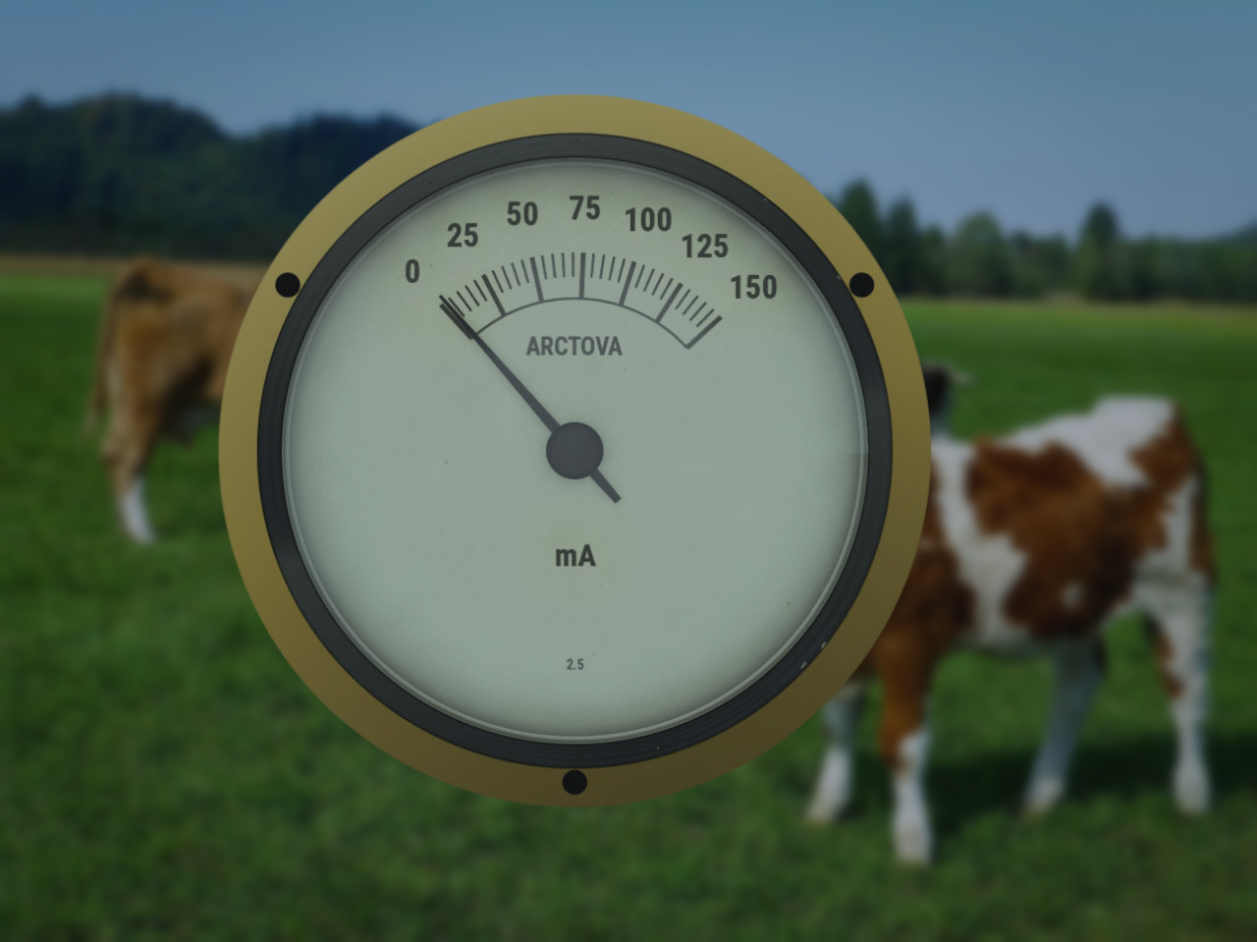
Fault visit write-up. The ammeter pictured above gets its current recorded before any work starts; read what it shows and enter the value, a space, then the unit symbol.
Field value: 2.5 mA
